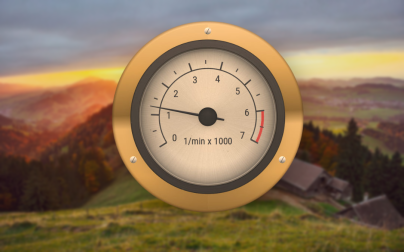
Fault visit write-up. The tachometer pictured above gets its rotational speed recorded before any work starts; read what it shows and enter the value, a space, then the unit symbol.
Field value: 1250 rpm
